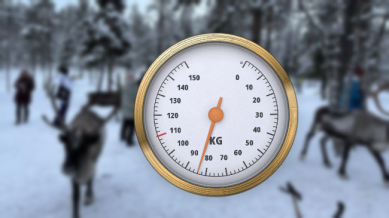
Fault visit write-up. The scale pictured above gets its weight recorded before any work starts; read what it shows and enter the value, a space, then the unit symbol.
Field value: 84 kg
